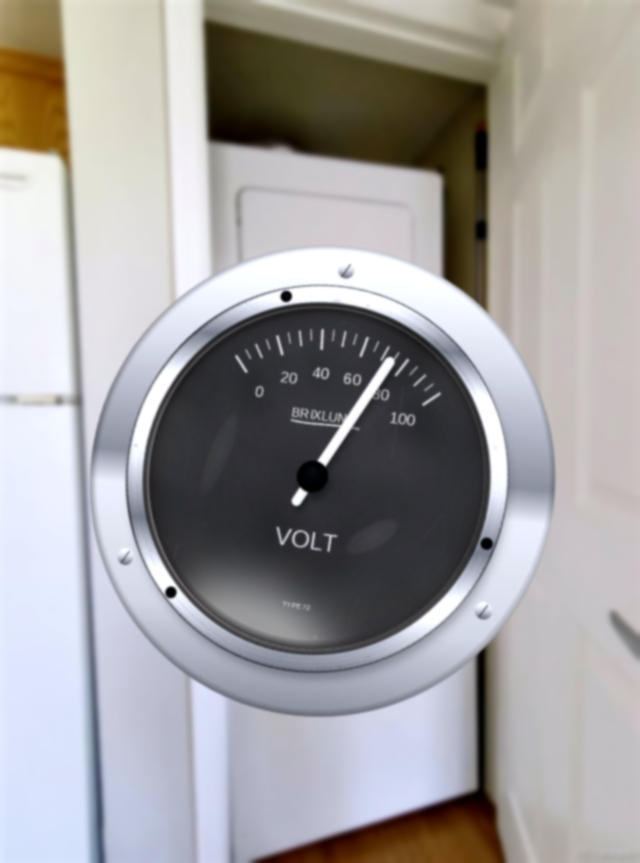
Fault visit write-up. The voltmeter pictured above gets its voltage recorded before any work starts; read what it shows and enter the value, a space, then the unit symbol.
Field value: 75 V
